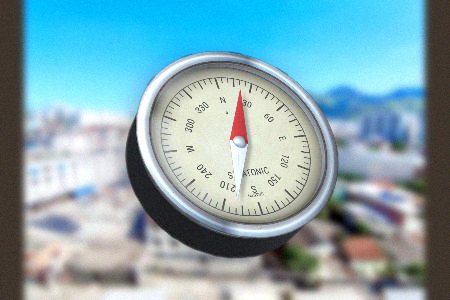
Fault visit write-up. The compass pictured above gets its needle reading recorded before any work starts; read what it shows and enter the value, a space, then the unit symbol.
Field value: 20 °
